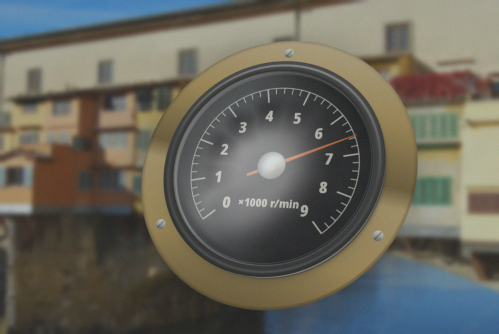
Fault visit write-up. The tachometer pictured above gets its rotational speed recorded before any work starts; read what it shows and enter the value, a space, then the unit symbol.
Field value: 6600 rpm
